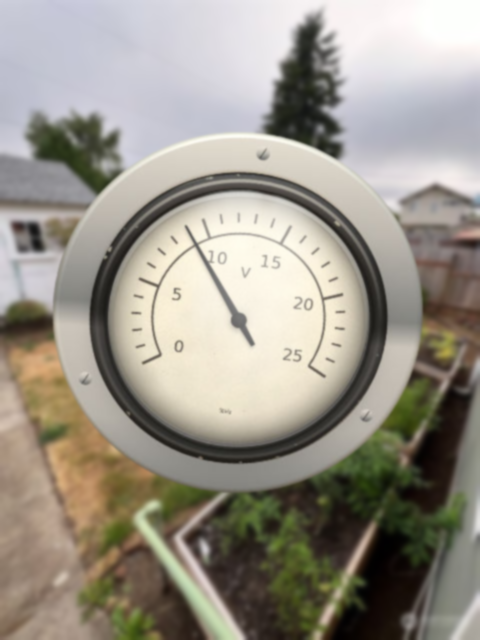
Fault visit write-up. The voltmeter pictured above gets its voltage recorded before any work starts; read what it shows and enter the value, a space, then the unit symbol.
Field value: 9 V
